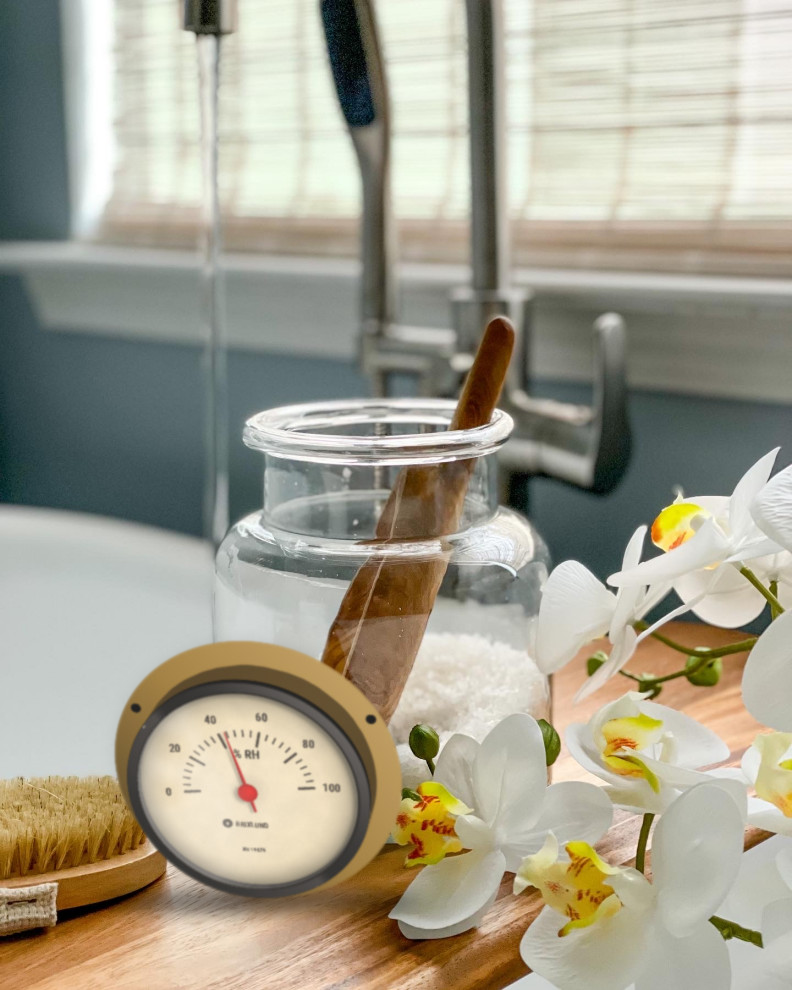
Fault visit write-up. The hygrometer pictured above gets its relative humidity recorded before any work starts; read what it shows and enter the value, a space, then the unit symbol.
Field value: 44 %
